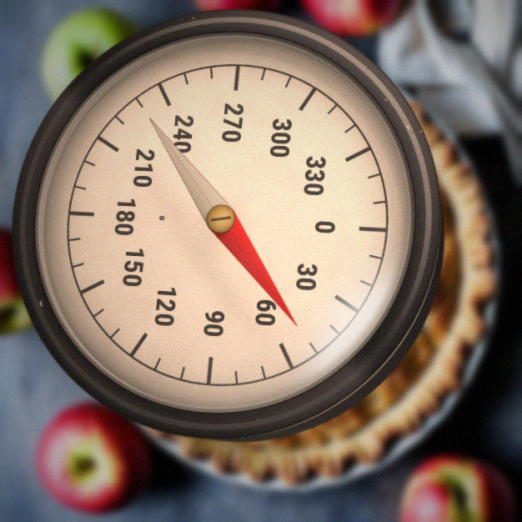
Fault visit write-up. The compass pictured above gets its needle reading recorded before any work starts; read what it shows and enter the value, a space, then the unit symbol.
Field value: 50 °
